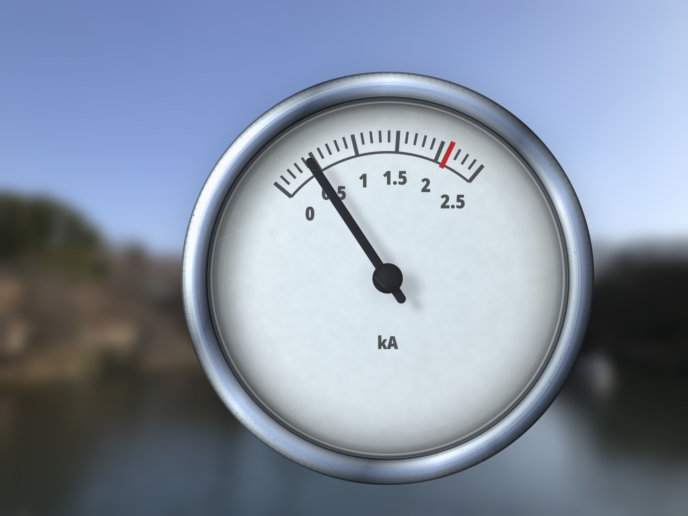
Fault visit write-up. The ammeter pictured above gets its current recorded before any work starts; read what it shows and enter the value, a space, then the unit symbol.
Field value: 0.45 kA
